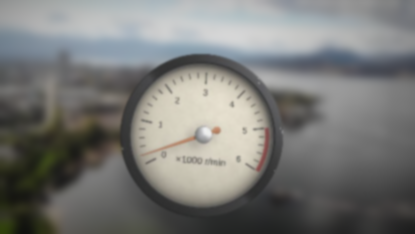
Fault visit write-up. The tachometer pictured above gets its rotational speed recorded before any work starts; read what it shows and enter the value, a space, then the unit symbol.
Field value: 200 rpm
